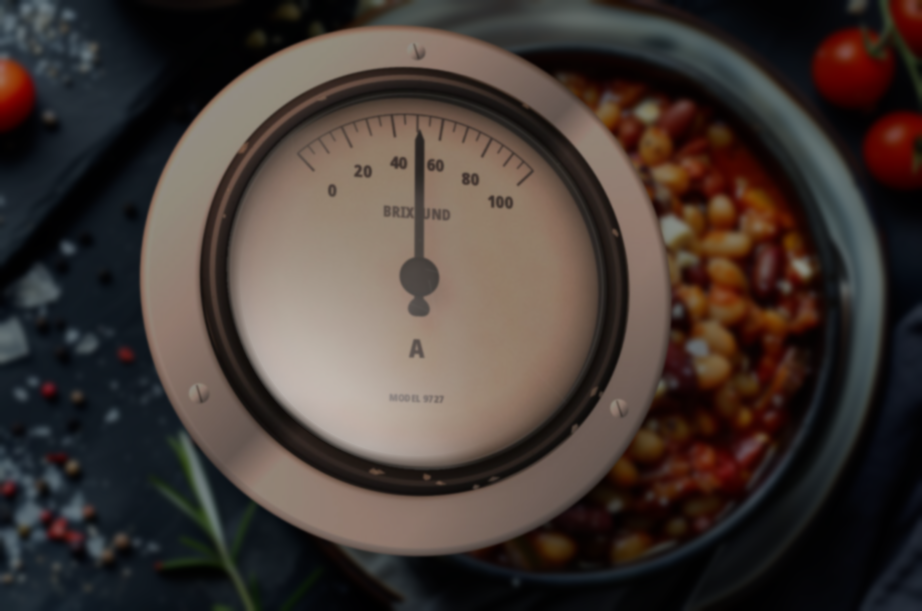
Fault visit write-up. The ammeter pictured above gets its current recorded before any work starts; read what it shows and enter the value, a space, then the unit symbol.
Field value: 50 A
